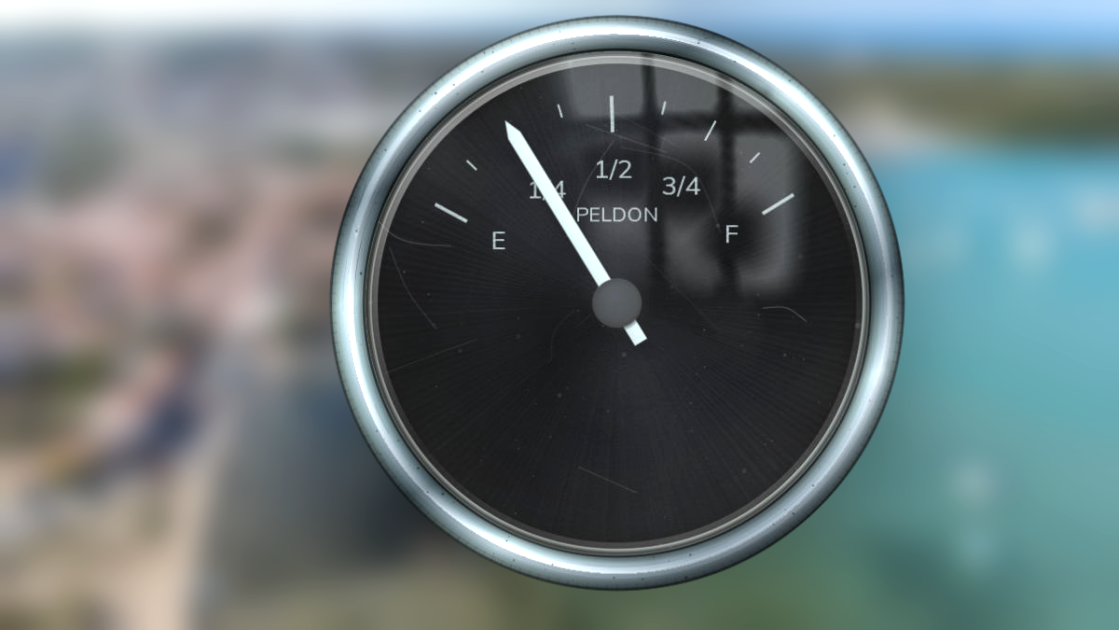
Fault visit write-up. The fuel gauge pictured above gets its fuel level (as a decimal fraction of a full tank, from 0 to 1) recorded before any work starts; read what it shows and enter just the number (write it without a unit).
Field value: 0.25
